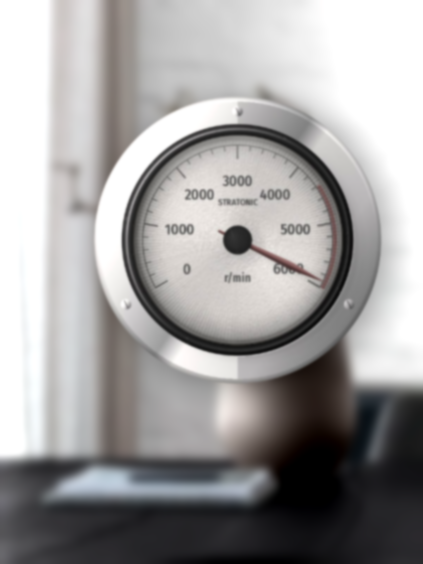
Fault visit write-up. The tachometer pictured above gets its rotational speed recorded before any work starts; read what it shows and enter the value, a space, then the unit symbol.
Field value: 5900 rpm
